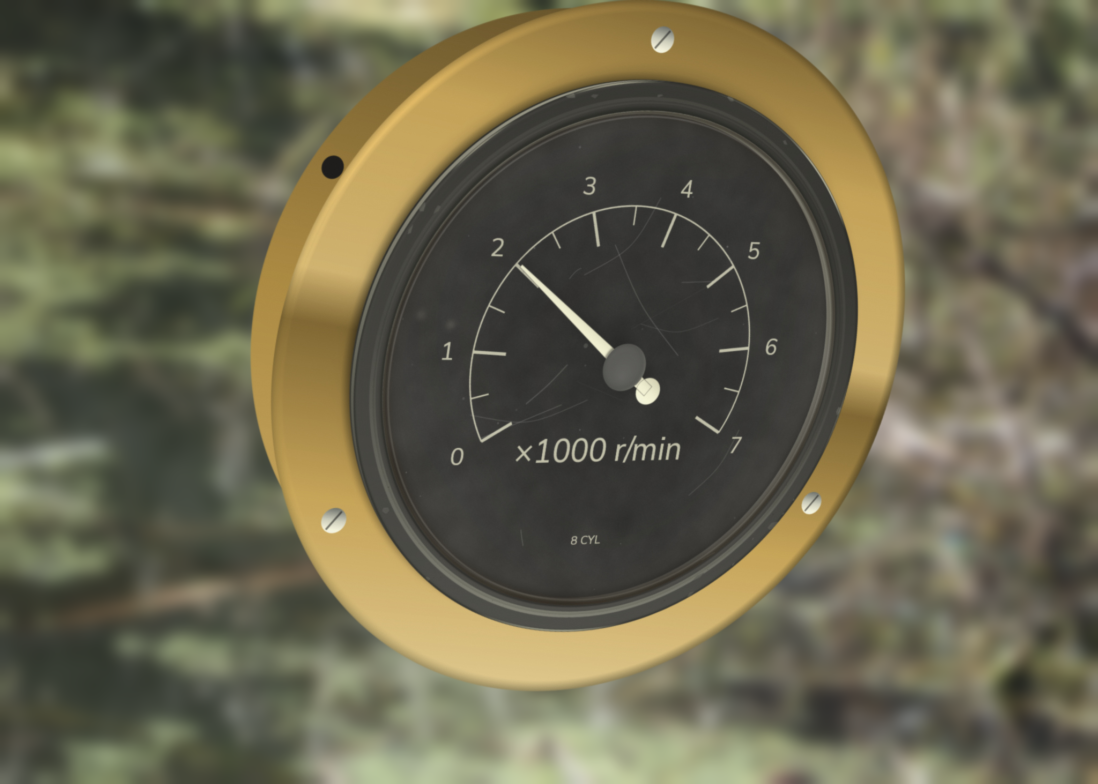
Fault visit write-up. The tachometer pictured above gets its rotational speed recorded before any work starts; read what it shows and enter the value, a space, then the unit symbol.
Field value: 2000 rpm
